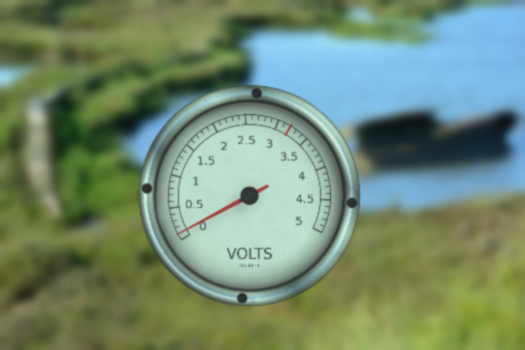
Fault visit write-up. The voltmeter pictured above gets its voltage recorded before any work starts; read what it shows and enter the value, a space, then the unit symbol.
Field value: 0.1 V
